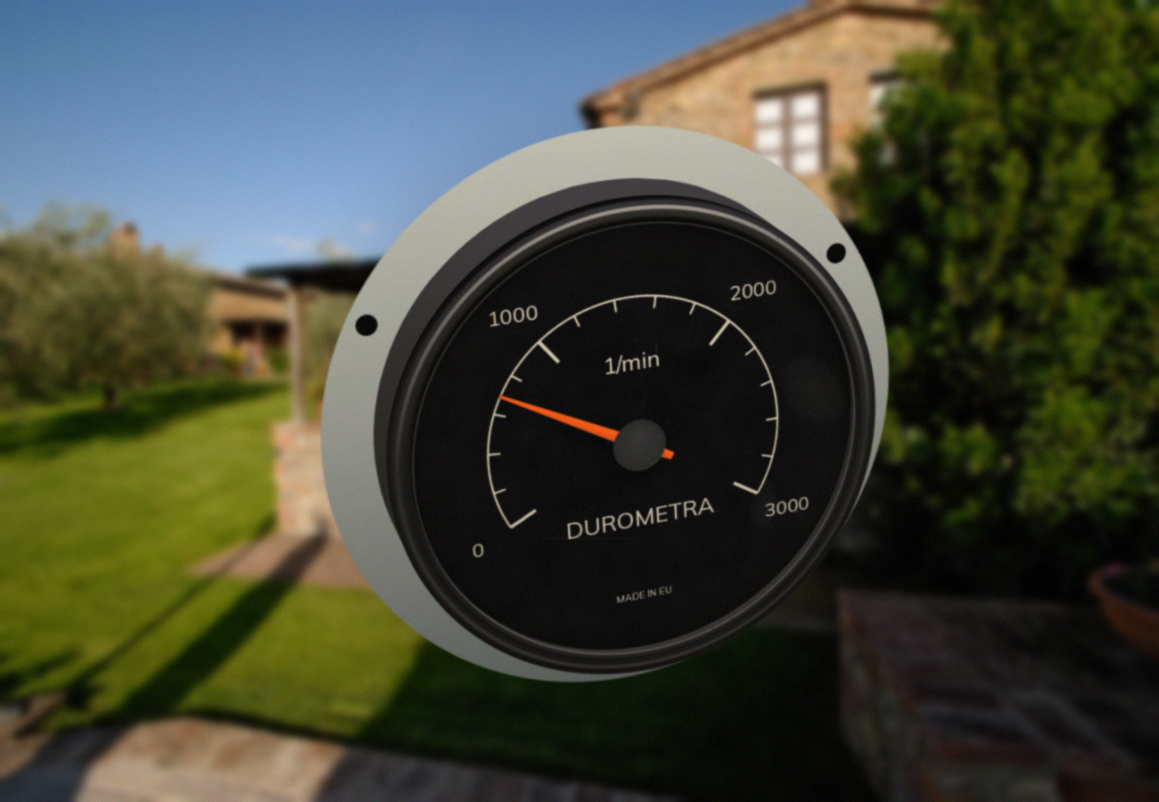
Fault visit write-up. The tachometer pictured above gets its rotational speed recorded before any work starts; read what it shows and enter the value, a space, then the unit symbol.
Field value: 700 rpm
